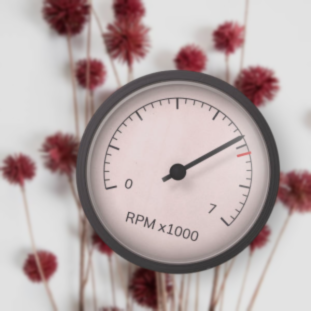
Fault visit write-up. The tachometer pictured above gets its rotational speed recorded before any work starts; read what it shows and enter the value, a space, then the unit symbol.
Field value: 4800 rpm
